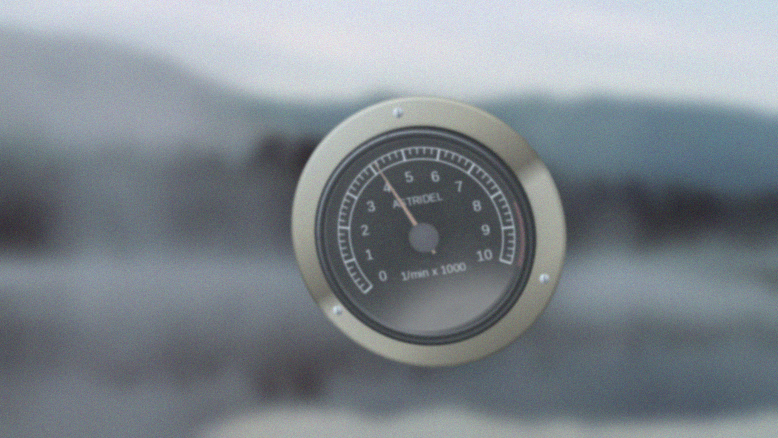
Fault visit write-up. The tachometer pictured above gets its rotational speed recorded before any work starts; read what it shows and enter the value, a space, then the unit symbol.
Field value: 4200 rpm
